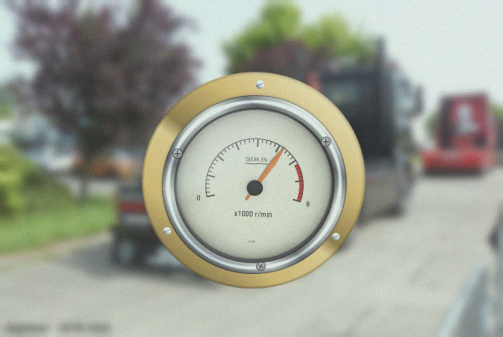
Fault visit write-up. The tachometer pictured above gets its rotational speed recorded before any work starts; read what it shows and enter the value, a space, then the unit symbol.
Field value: 5200 rpm
